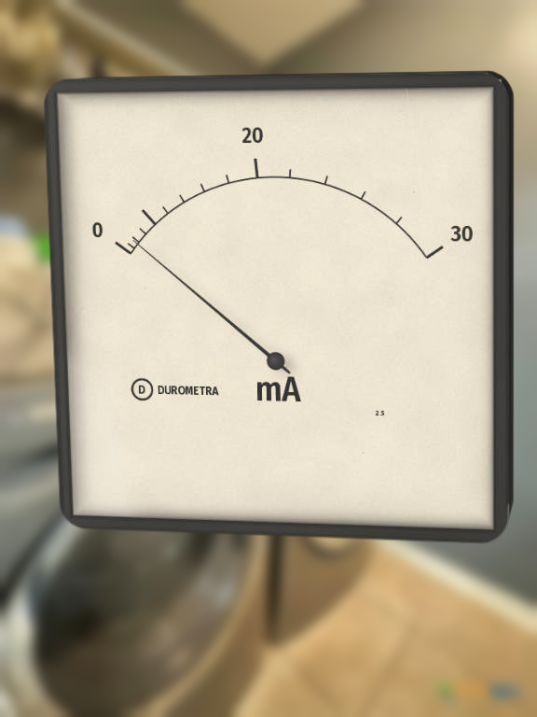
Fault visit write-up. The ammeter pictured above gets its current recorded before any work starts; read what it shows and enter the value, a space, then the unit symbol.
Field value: 6 mA
